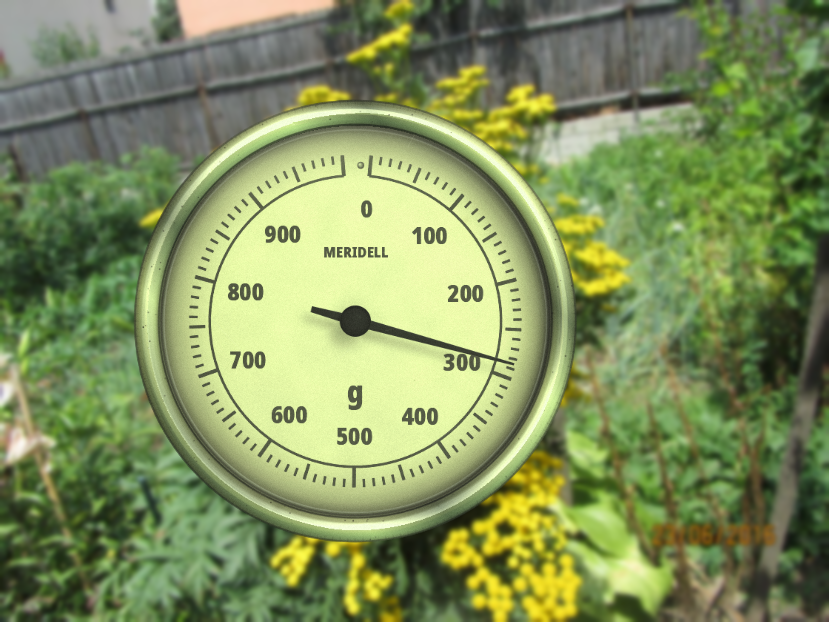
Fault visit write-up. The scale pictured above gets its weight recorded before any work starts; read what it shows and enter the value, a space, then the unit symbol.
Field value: 285 g
